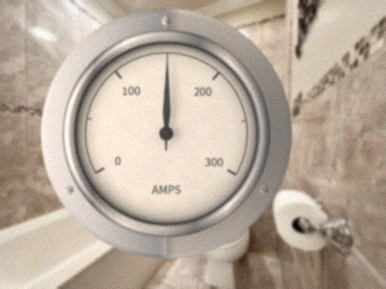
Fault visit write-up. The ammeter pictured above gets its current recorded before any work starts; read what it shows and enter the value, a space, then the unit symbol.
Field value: 150 A
